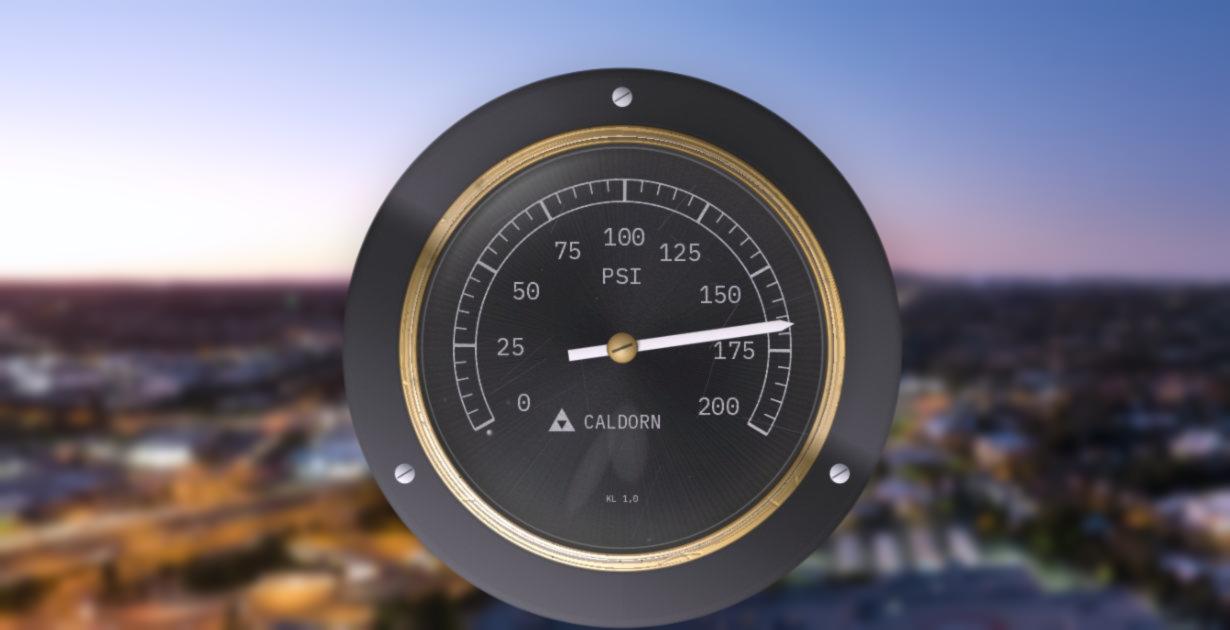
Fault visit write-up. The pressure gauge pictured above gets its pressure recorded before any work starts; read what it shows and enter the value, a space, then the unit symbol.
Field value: 167.5 psi
